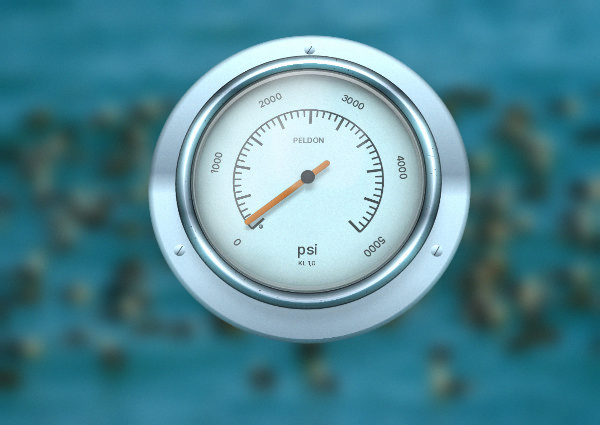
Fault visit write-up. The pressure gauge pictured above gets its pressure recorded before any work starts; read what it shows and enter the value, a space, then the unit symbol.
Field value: 100 psi
